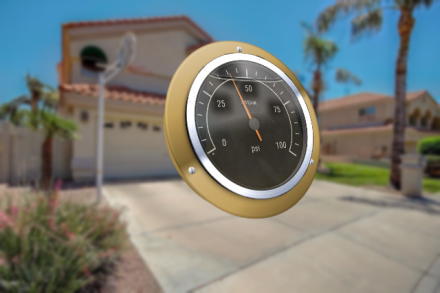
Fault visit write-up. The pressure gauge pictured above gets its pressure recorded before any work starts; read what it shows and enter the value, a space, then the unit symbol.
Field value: 40 psi
